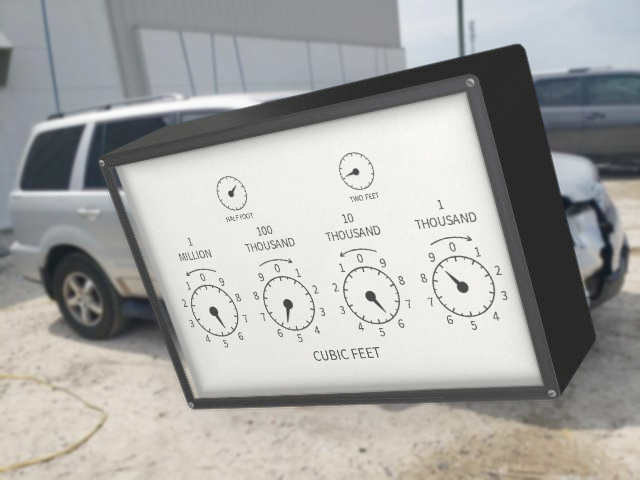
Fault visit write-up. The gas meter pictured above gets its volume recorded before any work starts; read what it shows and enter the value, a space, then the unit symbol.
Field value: 555900 ft³
